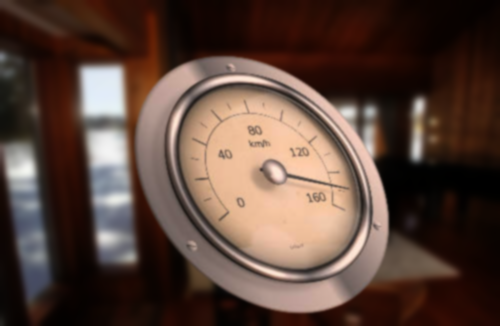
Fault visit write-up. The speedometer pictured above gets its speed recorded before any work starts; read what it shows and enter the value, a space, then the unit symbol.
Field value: 150 km/h
